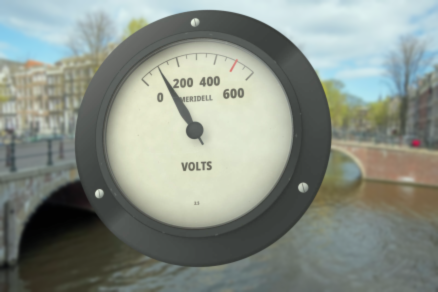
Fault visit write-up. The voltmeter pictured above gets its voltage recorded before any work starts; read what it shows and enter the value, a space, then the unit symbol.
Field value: 100 V
